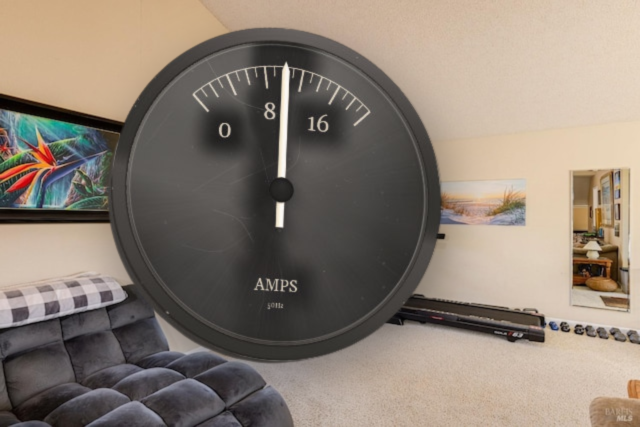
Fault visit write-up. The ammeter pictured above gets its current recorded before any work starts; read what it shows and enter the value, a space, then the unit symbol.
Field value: 10 A
